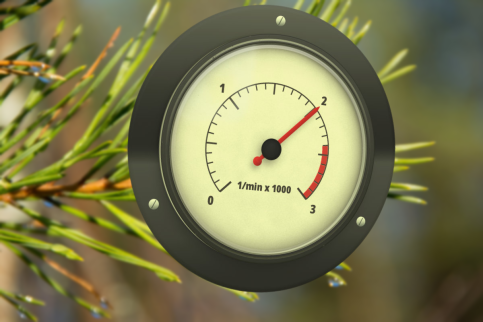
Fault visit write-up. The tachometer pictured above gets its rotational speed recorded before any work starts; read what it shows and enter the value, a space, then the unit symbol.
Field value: 2000 rpm
